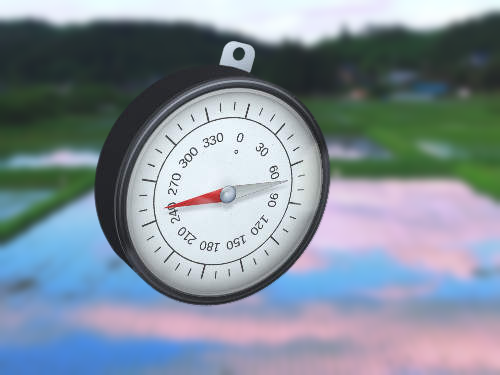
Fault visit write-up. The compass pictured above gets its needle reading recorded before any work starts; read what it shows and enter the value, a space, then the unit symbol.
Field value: 250 °
